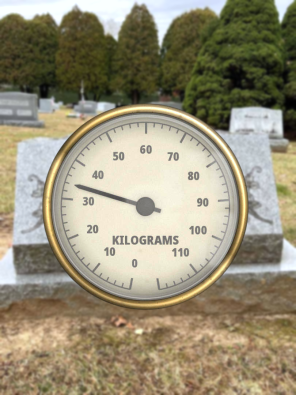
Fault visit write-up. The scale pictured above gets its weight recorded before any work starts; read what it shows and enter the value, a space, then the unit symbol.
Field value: 34 kg
